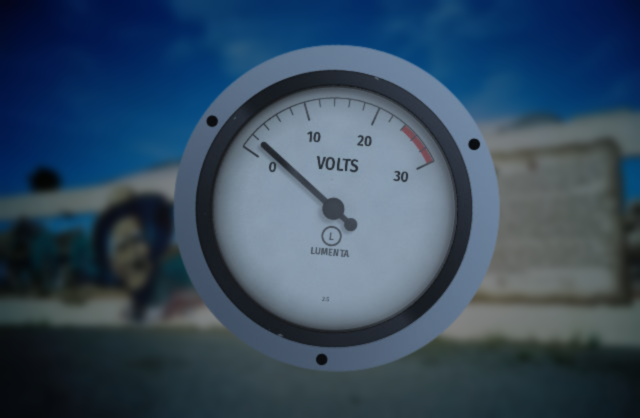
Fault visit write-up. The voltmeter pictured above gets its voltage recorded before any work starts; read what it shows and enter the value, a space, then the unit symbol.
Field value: 2 V
